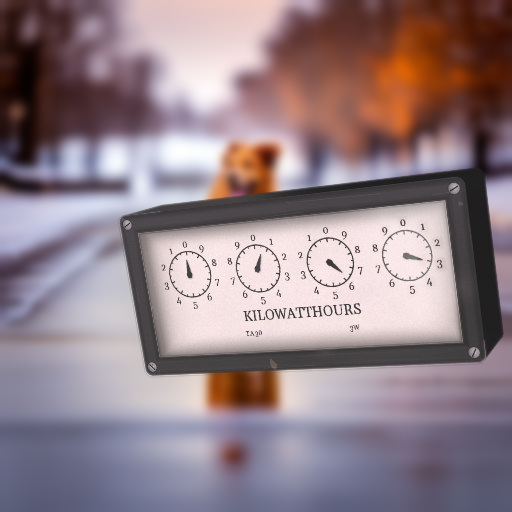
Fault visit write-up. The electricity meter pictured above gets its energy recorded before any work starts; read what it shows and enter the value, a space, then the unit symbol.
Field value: 63 kWh
